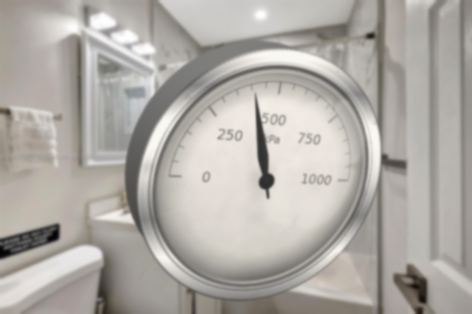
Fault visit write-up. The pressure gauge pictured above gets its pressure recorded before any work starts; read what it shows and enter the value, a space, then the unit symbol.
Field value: 400 kPa
